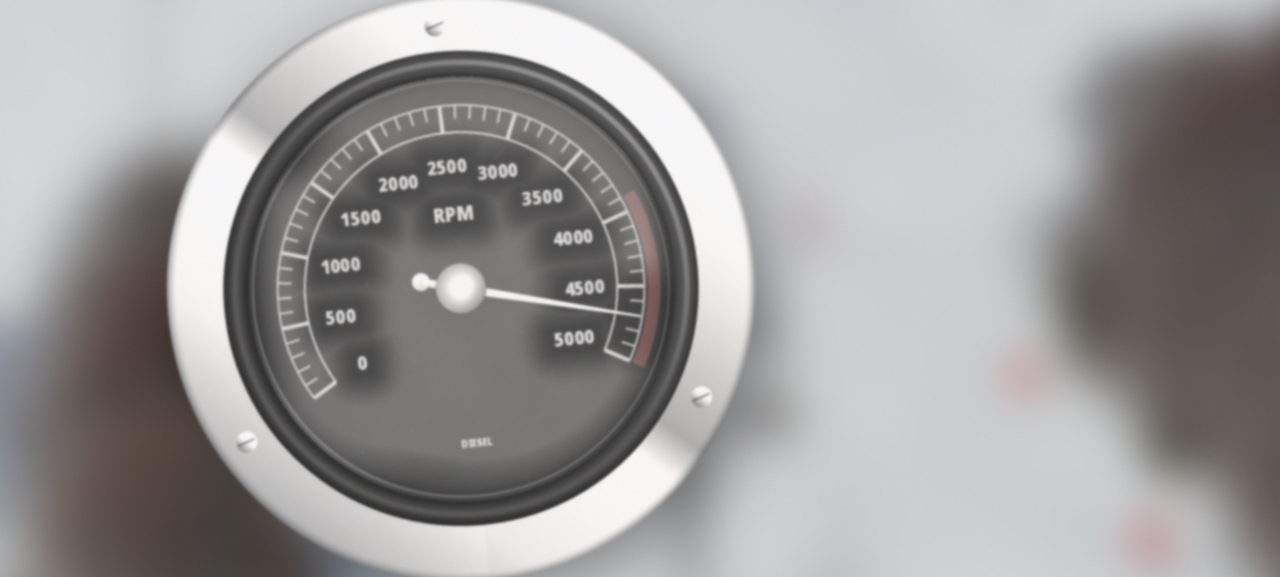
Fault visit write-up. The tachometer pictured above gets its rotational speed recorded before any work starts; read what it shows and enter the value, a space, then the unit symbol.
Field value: 4700 rpm
